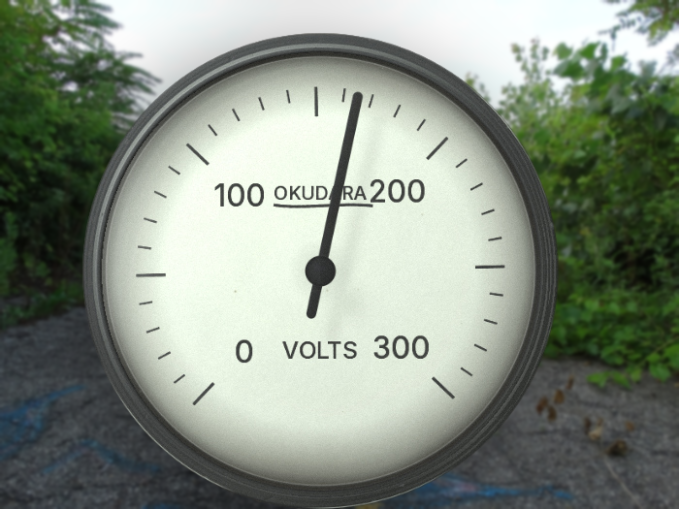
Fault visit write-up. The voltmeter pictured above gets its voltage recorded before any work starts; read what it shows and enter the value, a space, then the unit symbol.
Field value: 165 V
